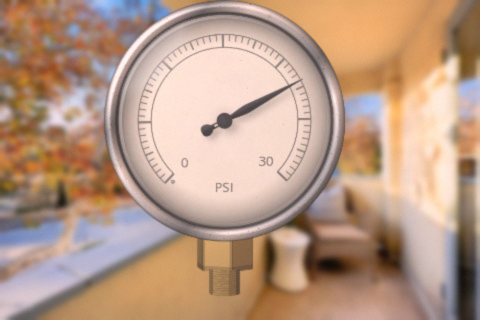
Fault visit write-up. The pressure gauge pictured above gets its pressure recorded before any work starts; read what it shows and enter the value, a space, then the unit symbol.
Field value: 22 psi
